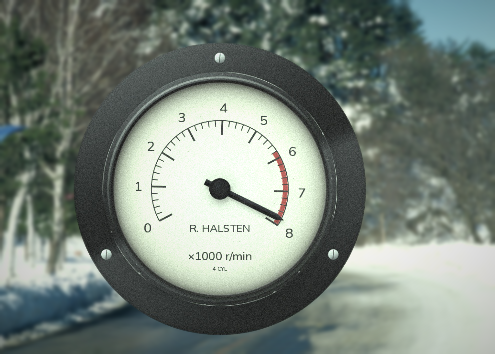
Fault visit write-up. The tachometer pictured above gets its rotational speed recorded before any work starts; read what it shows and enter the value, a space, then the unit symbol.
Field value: 7800 rpm
